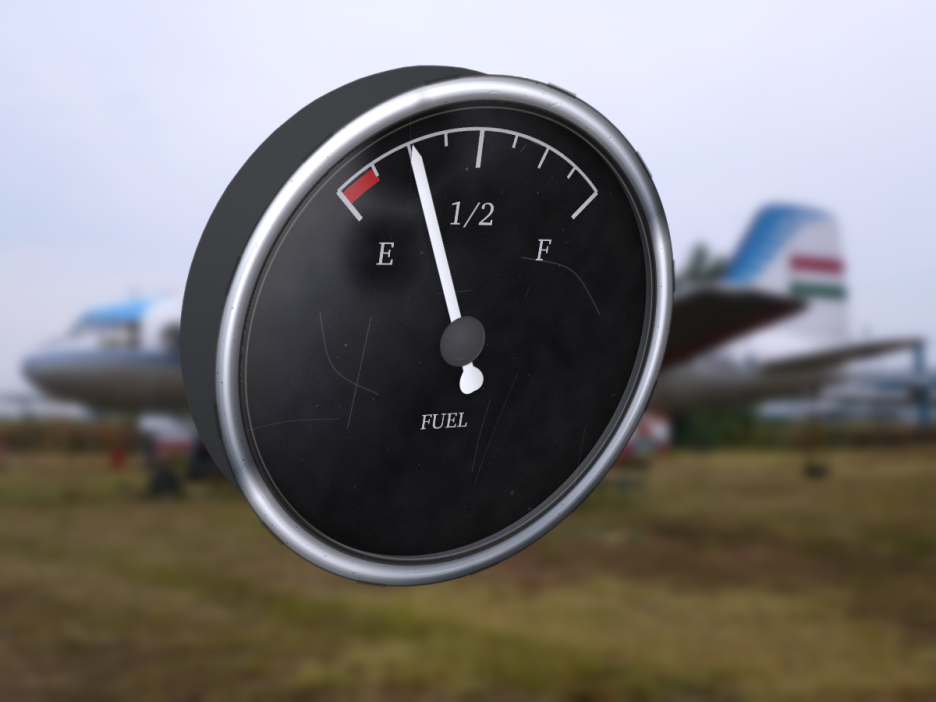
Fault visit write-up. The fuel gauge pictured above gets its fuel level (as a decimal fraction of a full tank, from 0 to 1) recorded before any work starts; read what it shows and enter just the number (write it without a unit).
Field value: 0.25
